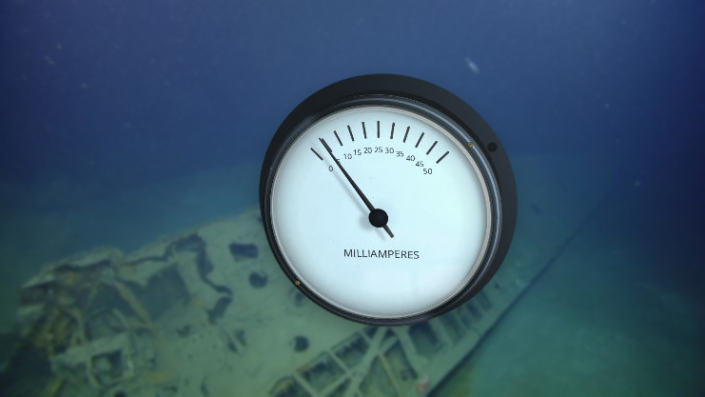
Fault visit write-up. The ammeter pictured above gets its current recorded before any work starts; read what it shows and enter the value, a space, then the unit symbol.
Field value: 5 mA
